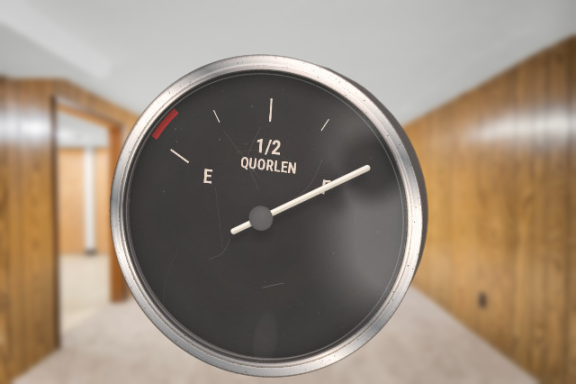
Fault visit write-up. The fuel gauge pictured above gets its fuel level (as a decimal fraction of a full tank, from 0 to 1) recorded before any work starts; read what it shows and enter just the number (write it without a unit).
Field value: 1
